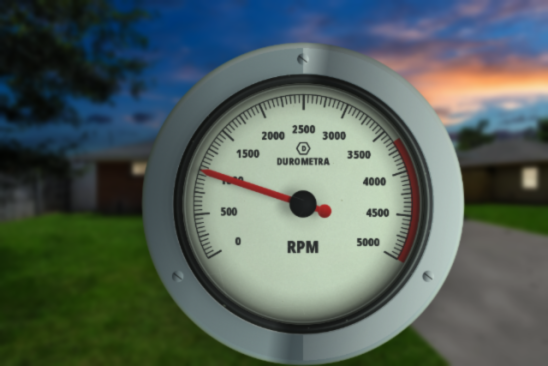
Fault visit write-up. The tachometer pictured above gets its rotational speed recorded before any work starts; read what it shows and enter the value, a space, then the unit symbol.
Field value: 1000 rpm
